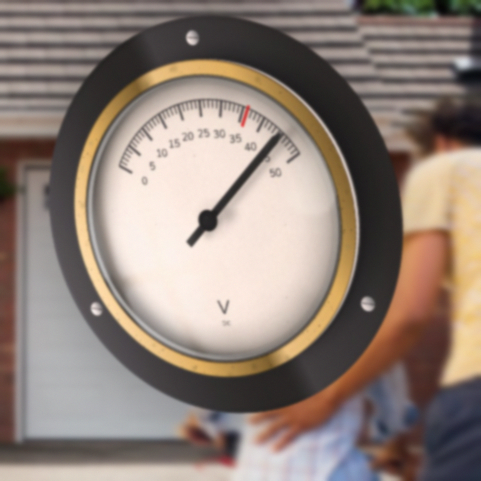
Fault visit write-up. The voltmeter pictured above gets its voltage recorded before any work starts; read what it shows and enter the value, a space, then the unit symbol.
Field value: 45 V
